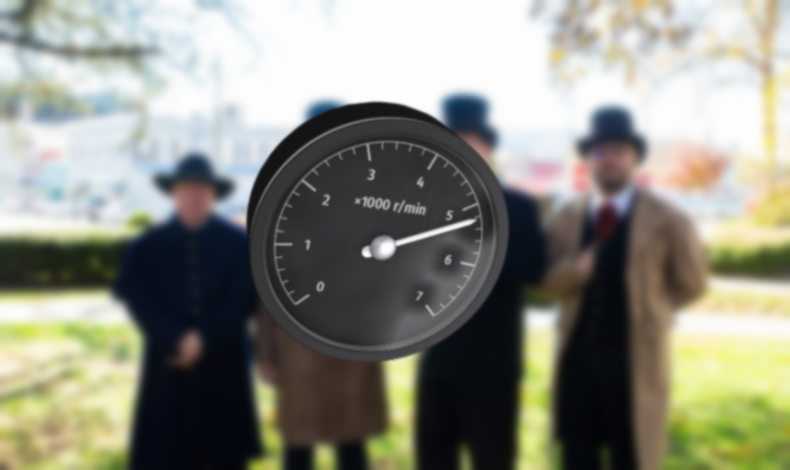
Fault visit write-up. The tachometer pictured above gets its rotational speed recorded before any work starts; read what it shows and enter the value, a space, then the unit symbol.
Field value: 5200 rpm
